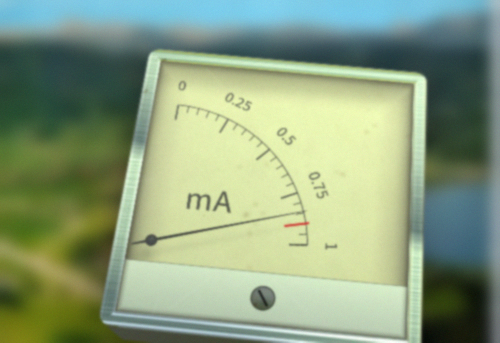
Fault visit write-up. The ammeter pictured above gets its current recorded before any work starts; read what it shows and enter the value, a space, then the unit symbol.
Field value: 0.85 mA
